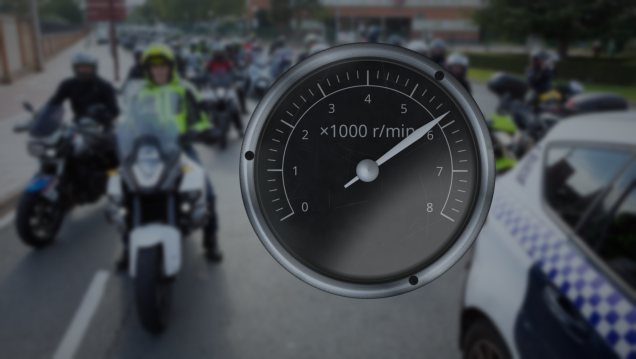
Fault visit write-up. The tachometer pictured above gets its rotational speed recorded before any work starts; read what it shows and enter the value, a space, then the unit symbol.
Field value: 5800 rpm
